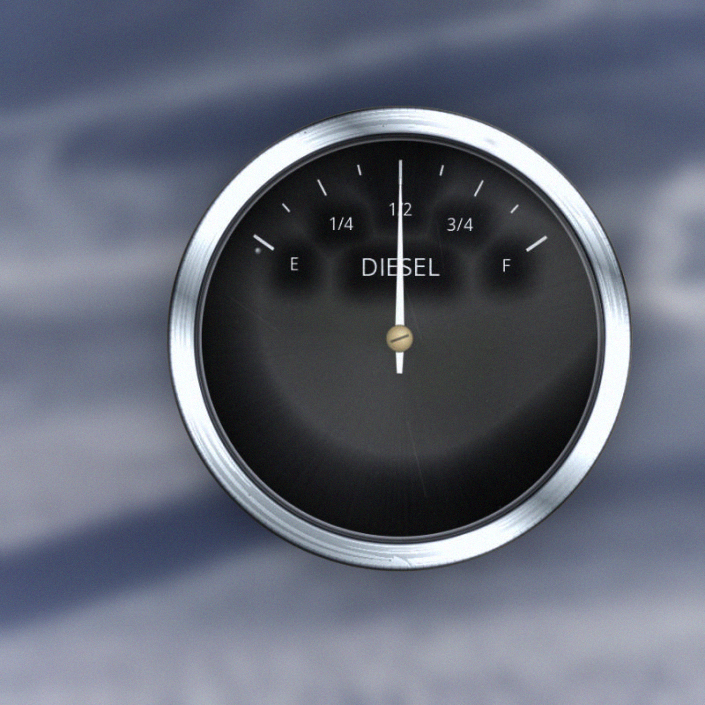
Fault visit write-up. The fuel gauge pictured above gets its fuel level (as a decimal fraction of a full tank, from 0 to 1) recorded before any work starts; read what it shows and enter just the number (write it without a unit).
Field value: 0.5
